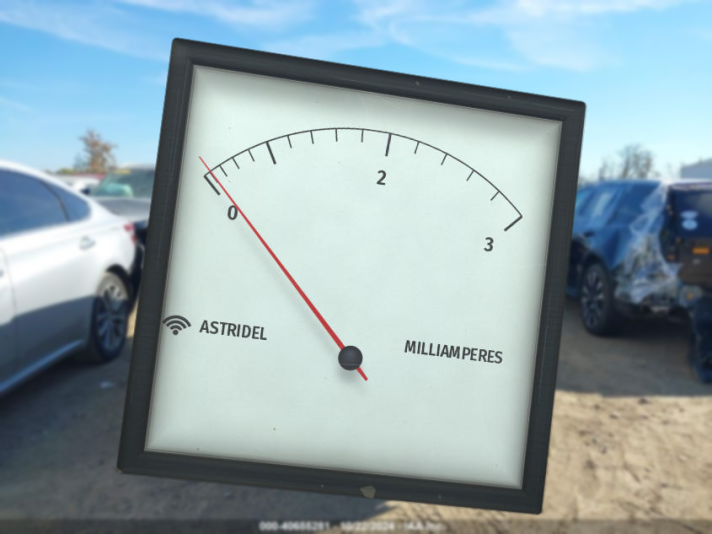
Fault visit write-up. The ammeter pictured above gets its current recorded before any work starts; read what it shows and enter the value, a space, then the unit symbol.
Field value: 0.2 mA
